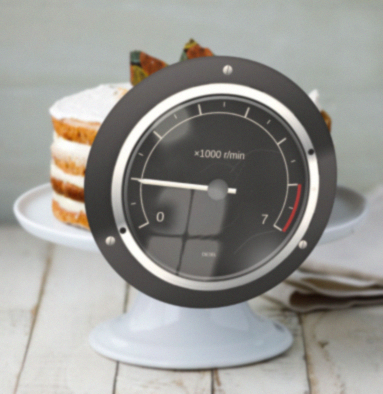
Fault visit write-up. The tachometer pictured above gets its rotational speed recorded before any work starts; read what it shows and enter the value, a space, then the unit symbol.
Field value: 1000 rpm
